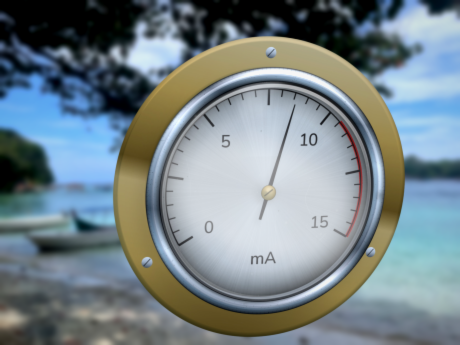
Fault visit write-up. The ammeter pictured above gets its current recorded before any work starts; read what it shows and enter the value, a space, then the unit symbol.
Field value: 8.5 mA
